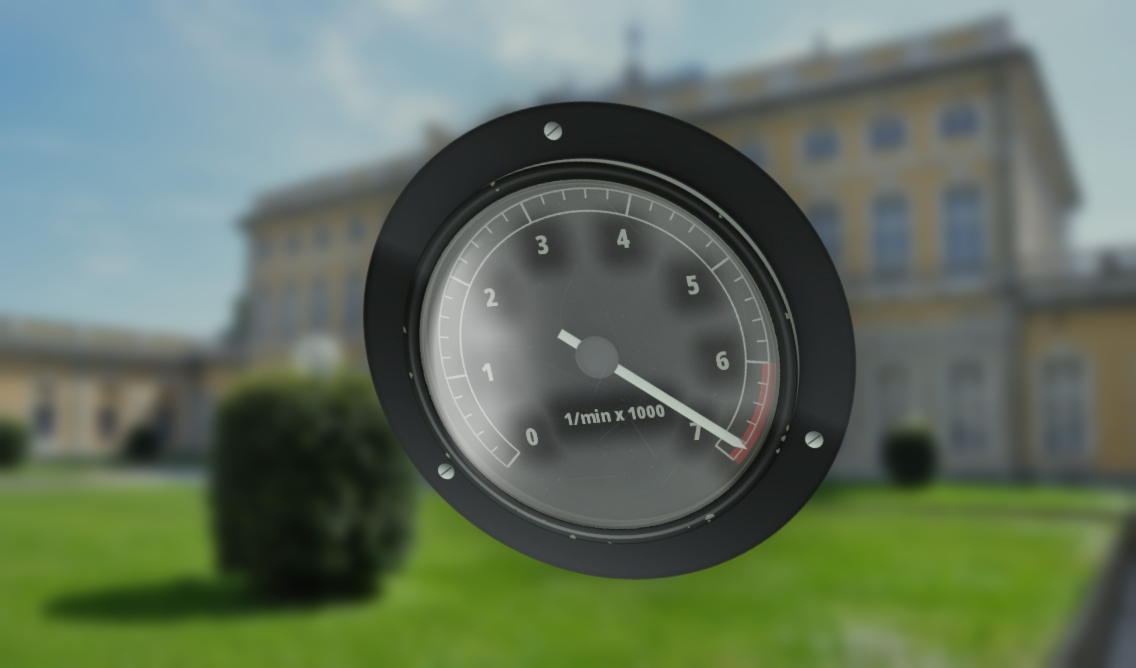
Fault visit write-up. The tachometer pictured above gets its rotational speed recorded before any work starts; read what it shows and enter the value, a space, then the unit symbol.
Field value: 6800 rpm
